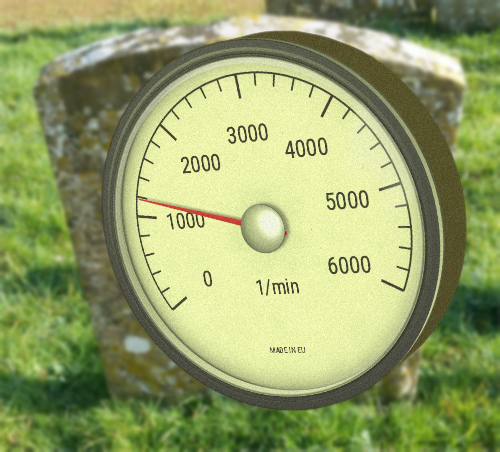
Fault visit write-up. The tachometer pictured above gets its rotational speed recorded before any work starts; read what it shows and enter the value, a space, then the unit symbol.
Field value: 1200 rpm
